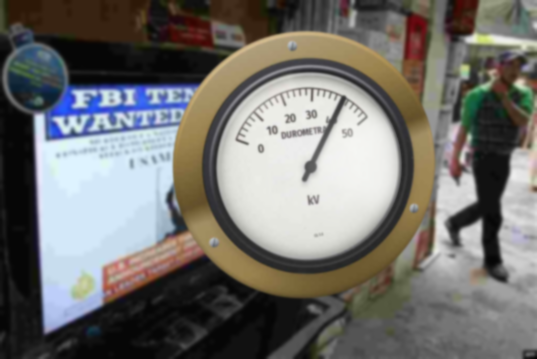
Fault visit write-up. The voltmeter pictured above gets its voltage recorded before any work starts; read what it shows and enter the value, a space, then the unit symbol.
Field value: 40 kV
